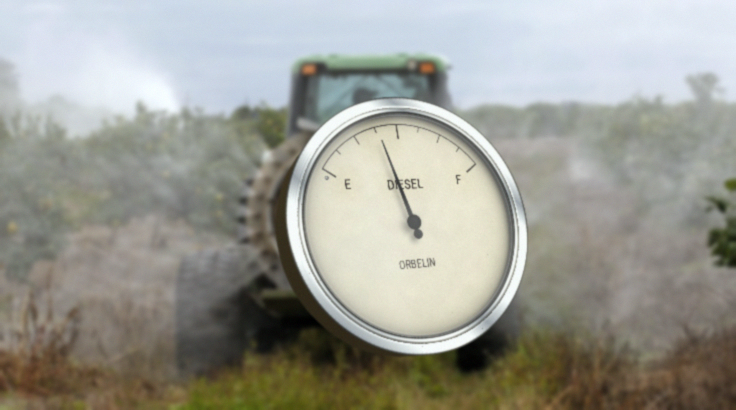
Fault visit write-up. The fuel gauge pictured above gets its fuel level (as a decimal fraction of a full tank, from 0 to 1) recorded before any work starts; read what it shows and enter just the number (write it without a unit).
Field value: 0.375
